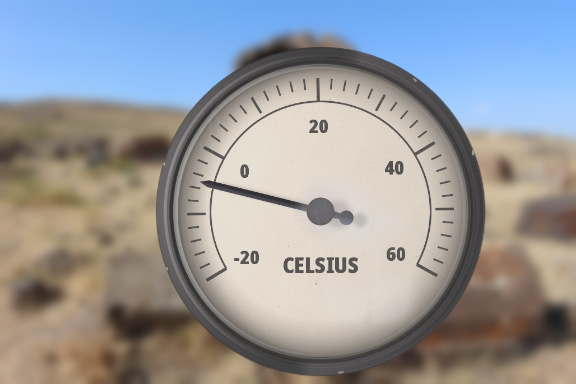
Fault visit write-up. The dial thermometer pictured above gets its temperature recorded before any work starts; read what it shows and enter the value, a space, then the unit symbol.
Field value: -5 °C
